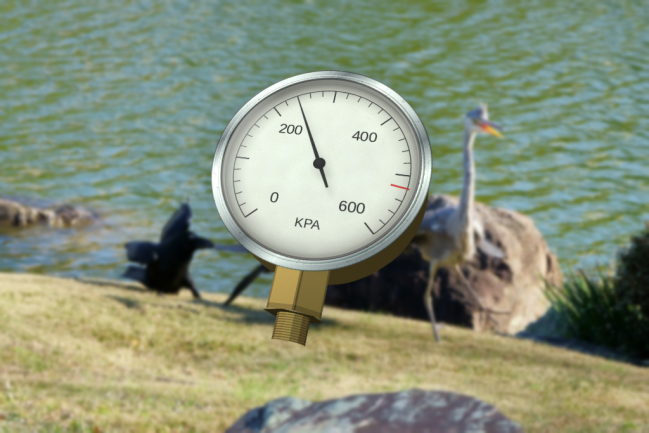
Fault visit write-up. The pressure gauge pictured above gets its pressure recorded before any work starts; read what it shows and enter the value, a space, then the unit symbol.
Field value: 240 kPa
